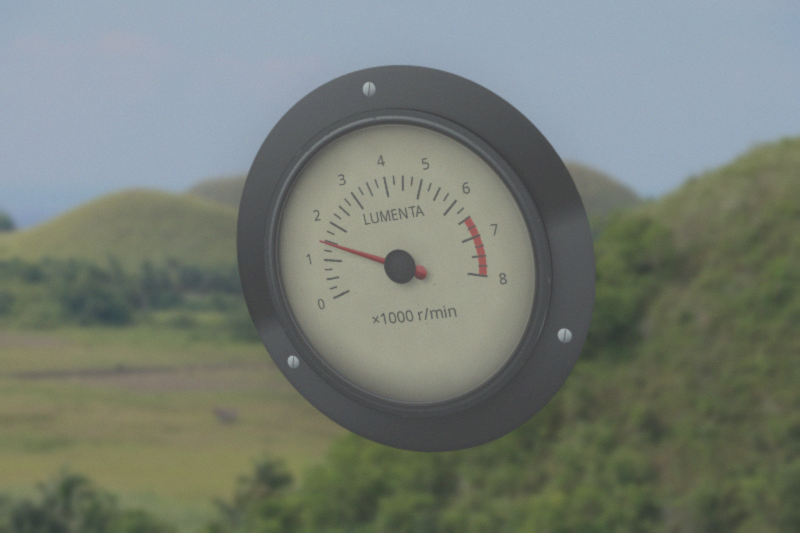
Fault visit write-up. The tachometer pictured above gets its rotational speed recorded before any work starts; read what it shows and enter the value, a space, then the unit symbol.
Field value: 1500 rpm
